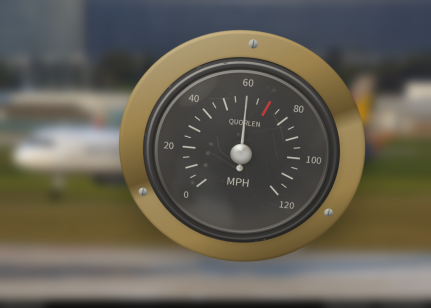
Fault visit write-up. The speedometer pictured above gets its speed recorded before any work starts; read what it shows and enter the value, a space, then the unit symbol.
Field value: 60 mph
